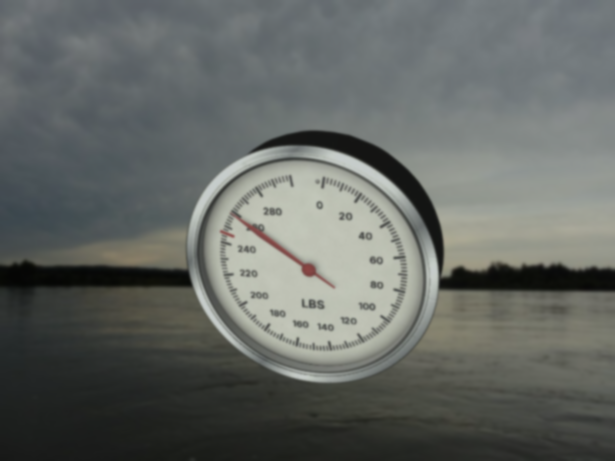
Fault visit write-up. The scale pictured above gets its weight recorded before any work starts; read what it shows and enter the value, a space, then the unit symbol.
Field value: 260 lb
